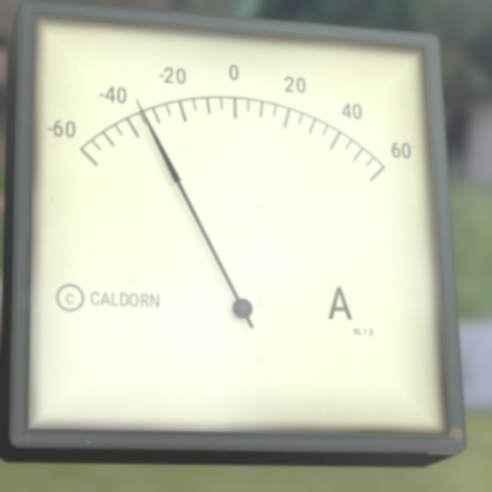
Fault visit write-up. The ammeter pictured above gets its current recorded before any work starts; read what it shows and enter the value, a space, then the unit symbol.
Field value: -35 A
